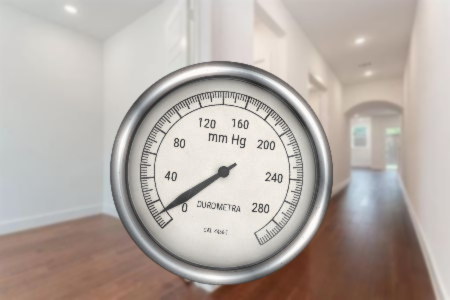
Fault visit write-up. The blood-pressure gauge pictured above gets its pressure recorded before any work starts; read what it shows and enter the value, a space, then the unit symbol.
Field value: 10 mmHg
